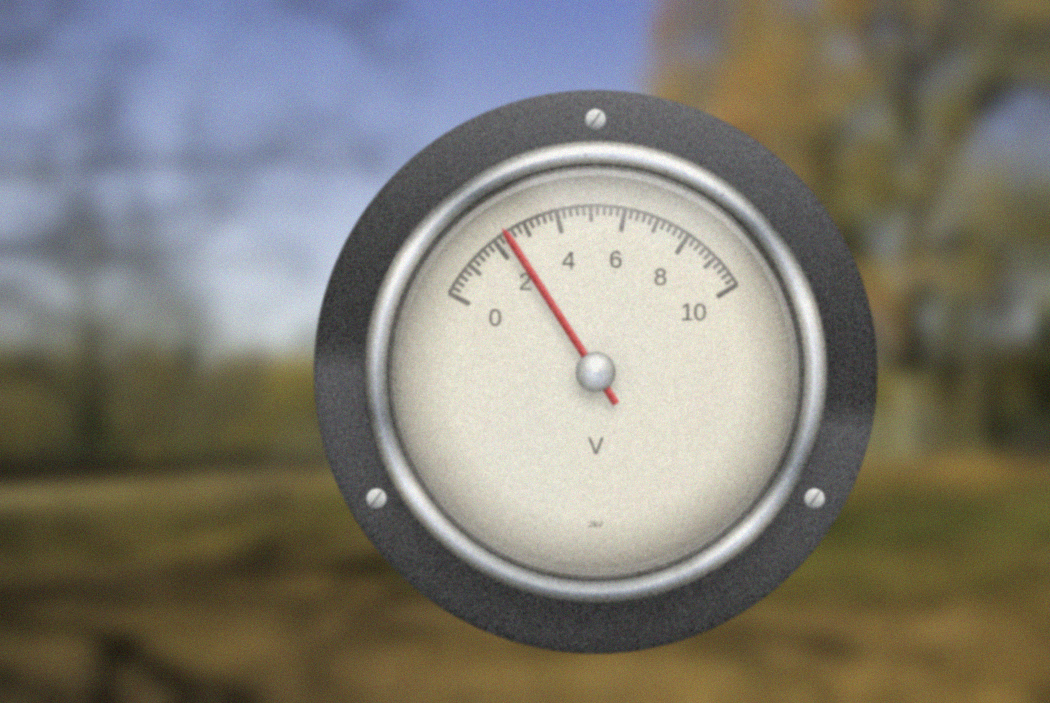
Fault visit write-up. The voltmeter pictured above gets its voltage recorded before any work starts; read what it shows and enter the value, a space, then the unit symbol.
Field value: 2.4 V
